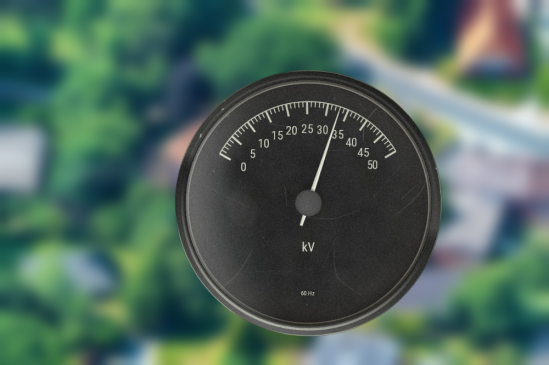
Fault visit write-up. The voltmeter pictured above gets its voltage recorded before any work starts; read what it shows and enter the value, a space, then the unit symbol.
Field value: 33 kV
